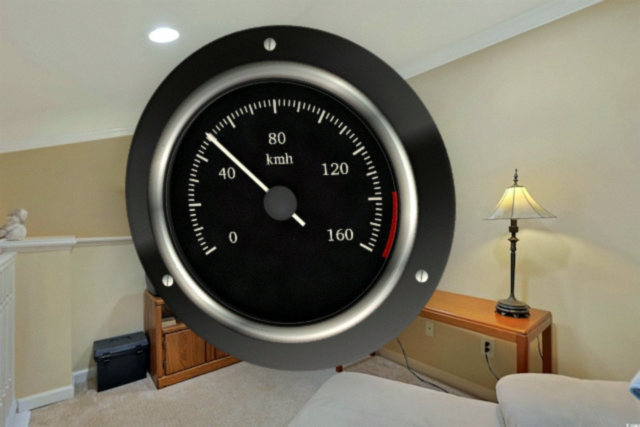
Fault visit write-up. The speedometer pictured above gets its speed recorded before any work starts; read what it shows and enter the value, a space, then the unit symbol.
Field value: 50 km/h
